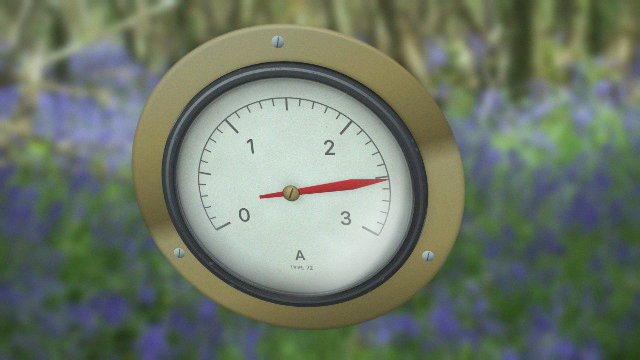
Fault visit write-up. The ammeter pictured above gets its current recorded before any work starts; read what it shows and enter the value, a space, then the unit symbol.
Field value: 2.5 A
